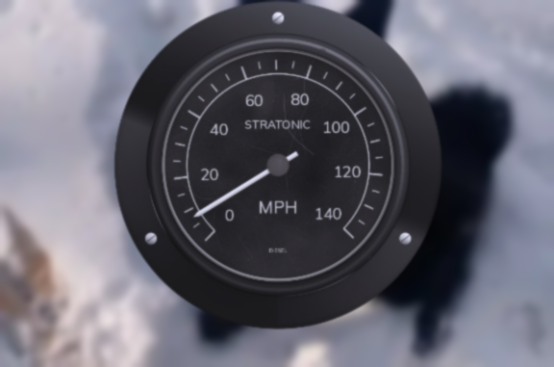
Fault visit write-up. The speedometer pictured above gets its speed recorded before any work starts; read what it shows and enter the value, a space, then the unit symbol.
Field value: 7.5 mph
